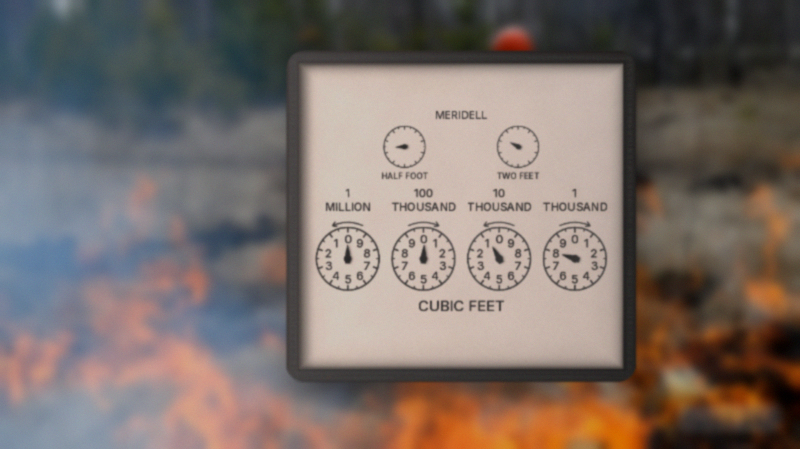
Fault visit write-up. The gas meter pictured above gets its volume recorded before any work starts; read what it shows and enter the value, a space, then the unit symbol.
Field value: 800 ft³
